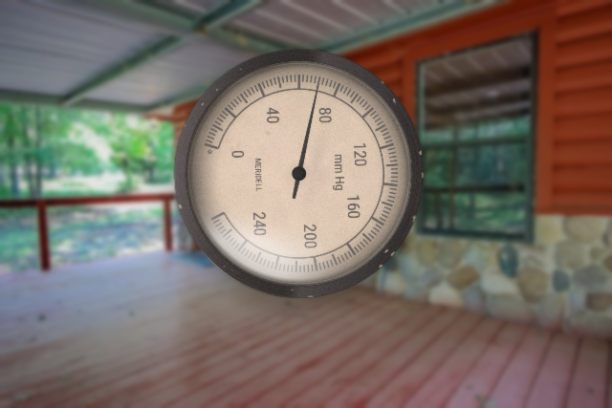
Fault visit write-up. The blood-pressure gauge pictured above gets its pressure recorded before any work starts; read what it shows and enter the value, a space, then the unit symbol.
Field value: 70 mmHg
